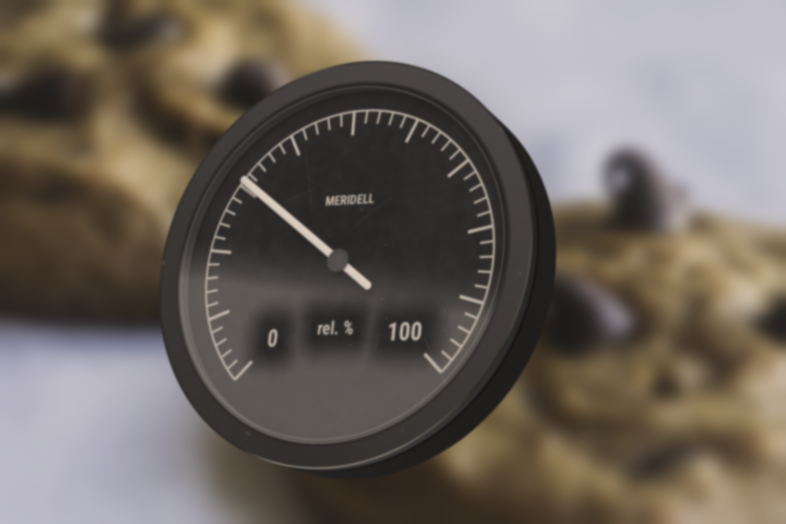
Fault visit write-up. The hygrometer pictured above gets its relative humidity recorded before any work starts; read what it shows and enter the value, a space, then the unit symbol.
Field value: 31 %
